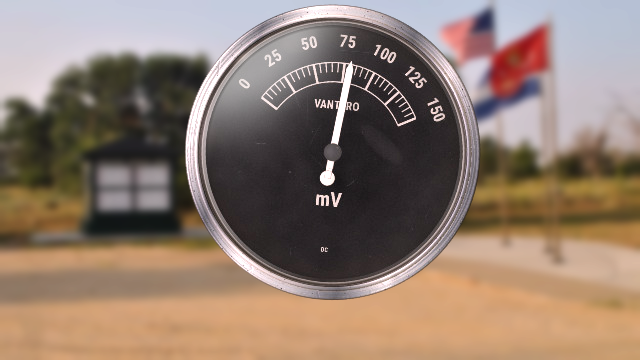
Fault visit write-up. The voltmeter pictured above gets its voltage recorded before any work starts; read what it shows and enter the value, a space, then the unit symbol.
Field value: 80 mV
